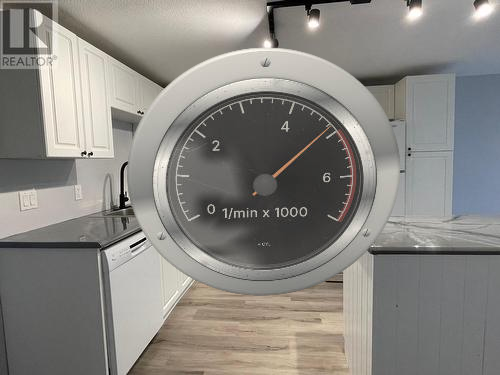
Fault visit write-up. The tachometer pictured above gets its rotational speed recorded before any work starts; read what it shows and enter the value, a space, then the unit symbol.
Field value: 4800 rpm
